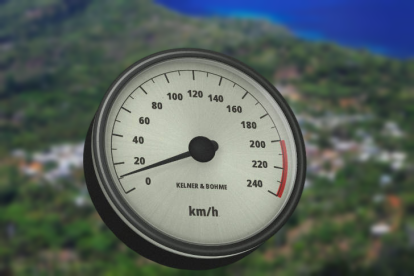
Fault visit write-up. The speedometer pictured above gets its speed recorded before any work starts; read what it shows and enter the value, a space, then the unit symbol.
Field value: 10 km/h
